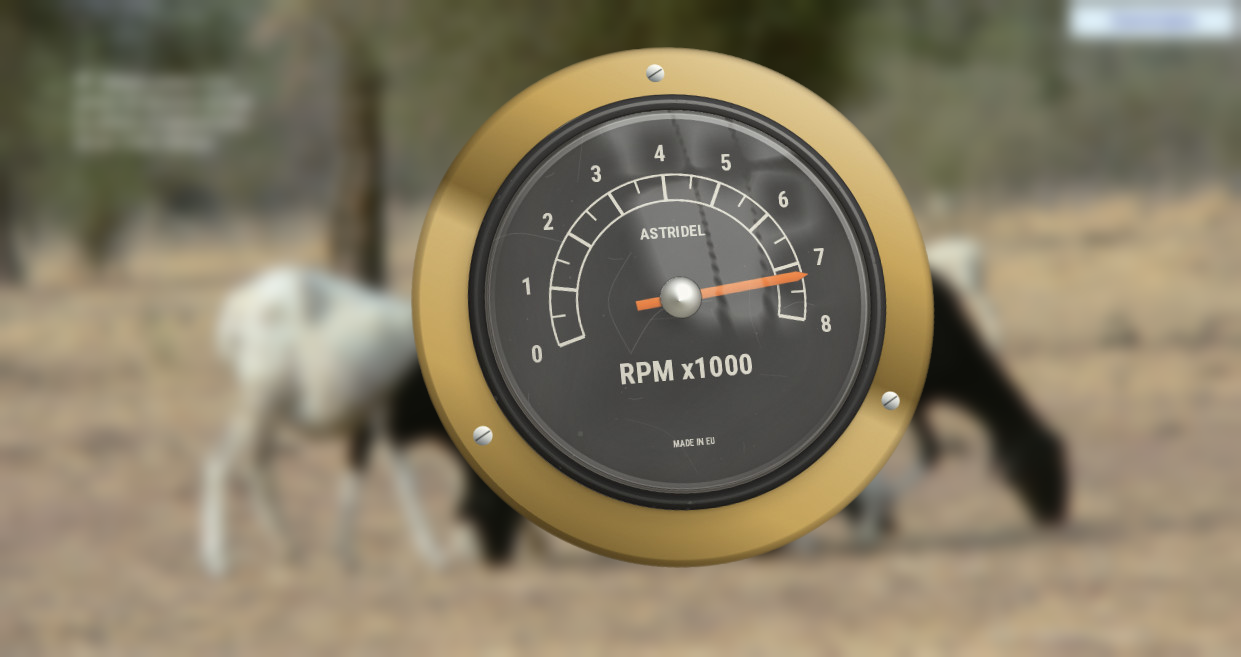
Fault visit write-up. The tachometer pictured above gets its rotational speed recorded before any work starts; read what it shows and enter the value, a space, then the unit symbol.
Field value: 7250 rpm
